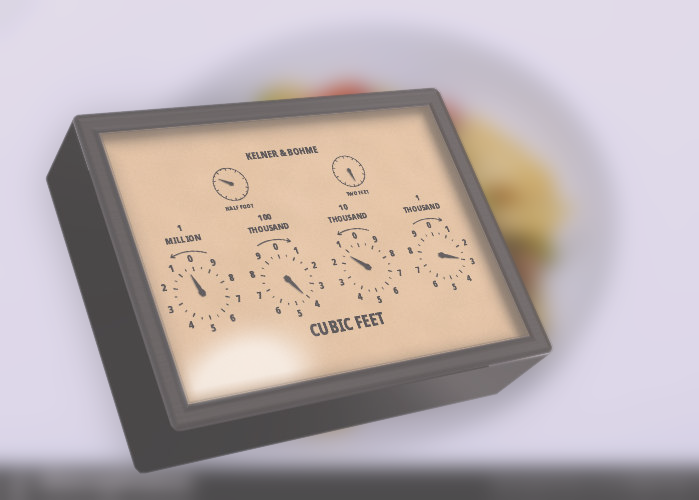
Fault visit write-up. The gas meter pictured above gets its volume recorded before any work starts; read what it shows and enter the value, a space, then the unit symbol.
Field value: 41300 ft³
